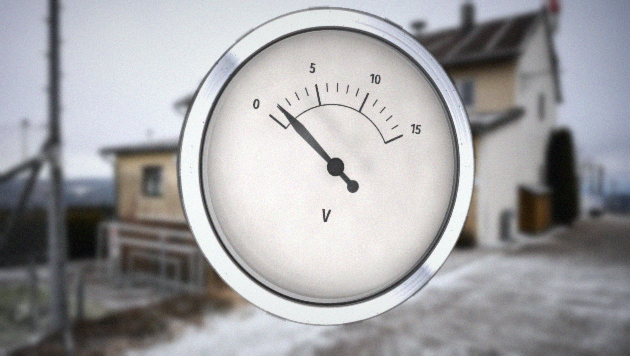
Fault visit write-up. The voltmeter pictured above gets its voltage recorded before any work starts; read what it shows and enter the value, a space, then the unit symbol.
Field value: 1 V
